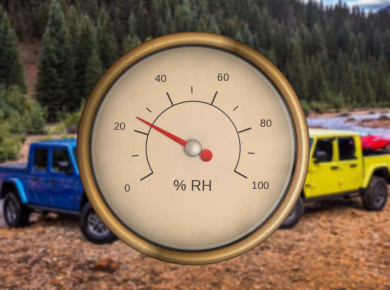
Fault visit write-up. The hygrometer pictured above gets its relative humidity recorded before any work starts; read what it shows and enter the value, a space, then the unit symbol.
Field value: 25 %
